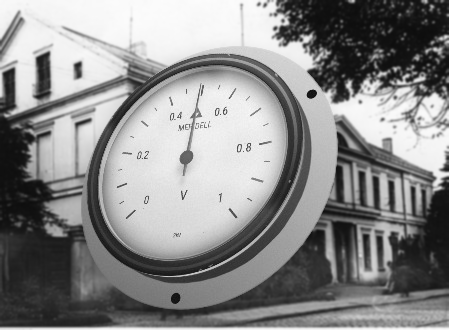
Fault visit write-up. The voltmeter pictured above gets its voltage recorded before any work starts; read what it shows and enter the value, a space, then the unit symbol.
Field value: 0.5 V
